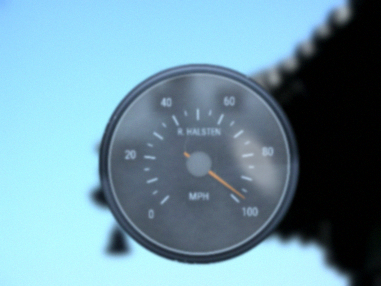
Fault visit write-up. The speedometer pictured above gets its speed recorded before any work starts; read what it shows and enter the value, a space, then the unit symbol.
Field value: 97.5 mph
